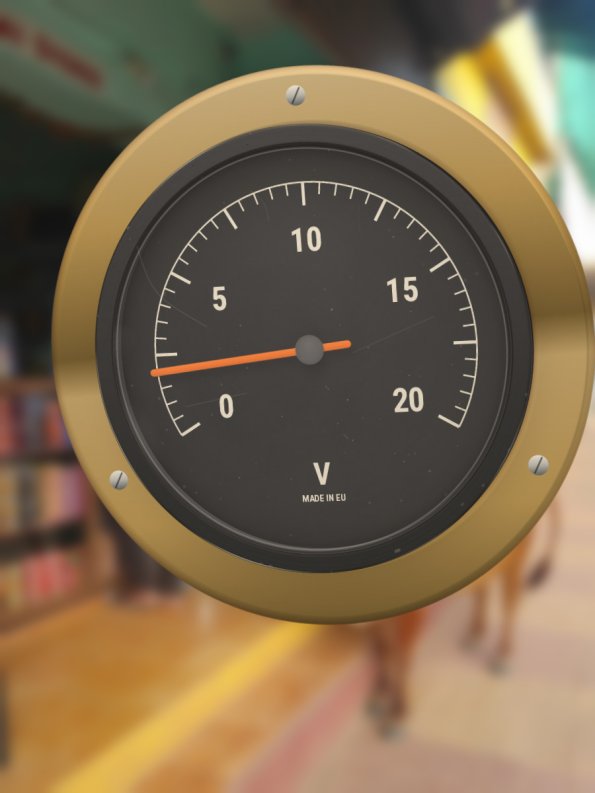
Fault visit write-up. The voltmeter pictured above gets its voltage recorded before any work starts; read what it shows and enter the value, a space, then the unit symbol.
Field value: 2 V
